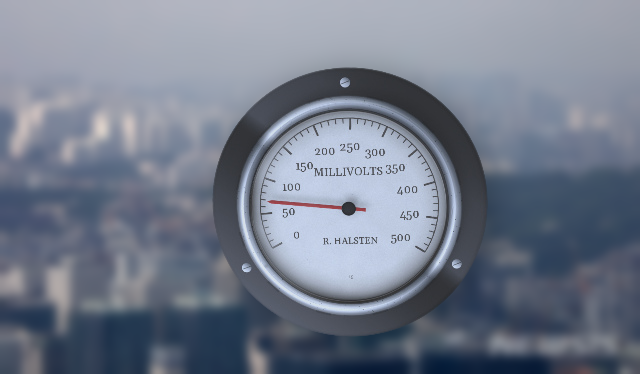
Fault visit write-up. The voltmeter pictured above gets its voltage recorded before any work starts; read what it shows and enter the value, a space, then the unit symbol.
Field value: 70 mV
